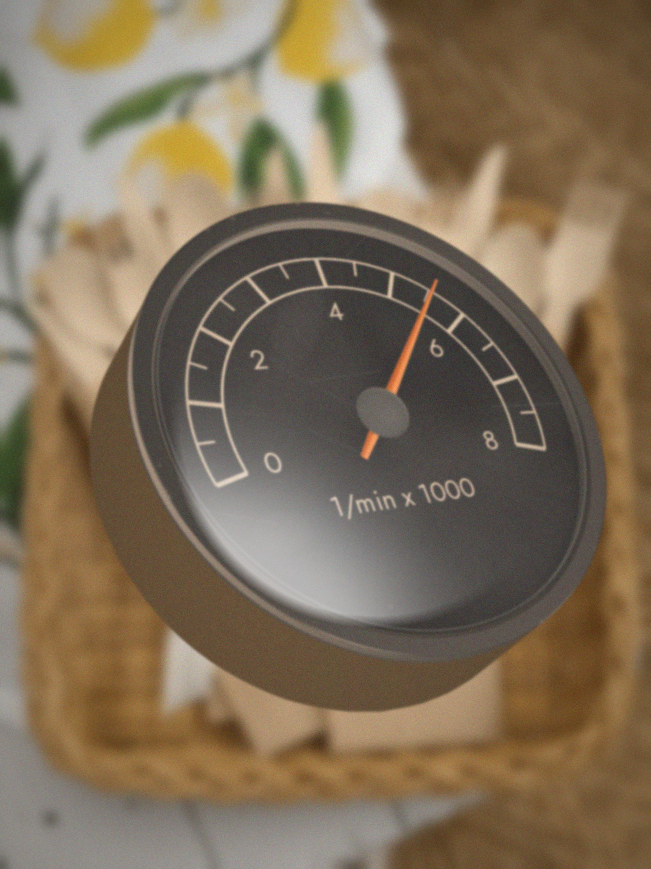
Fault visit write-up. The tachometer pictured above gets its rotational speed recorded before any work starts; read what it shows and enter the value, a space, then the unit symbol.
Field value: 5500 rpm
